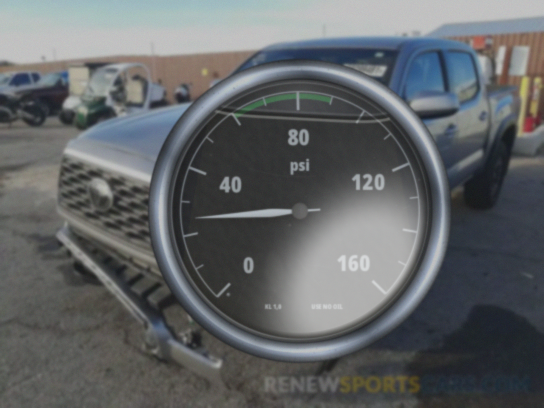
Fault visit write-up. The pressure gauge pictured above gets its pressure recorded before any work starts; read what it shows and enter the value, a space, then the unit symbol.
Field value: 25 psi
